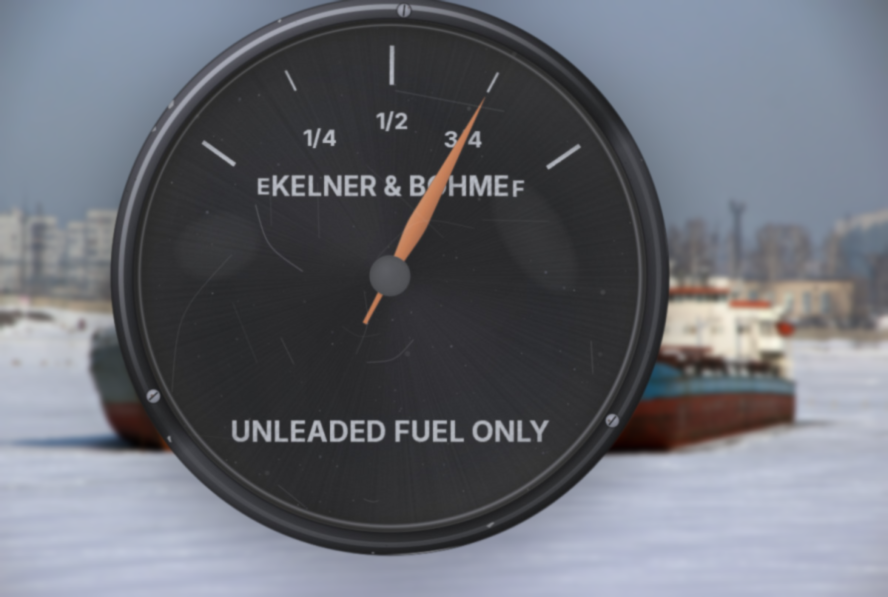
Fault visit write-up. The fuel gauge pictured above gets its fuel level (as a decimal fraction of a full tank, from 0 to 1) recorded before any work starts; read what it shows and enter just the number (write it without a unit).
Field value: 0.75
